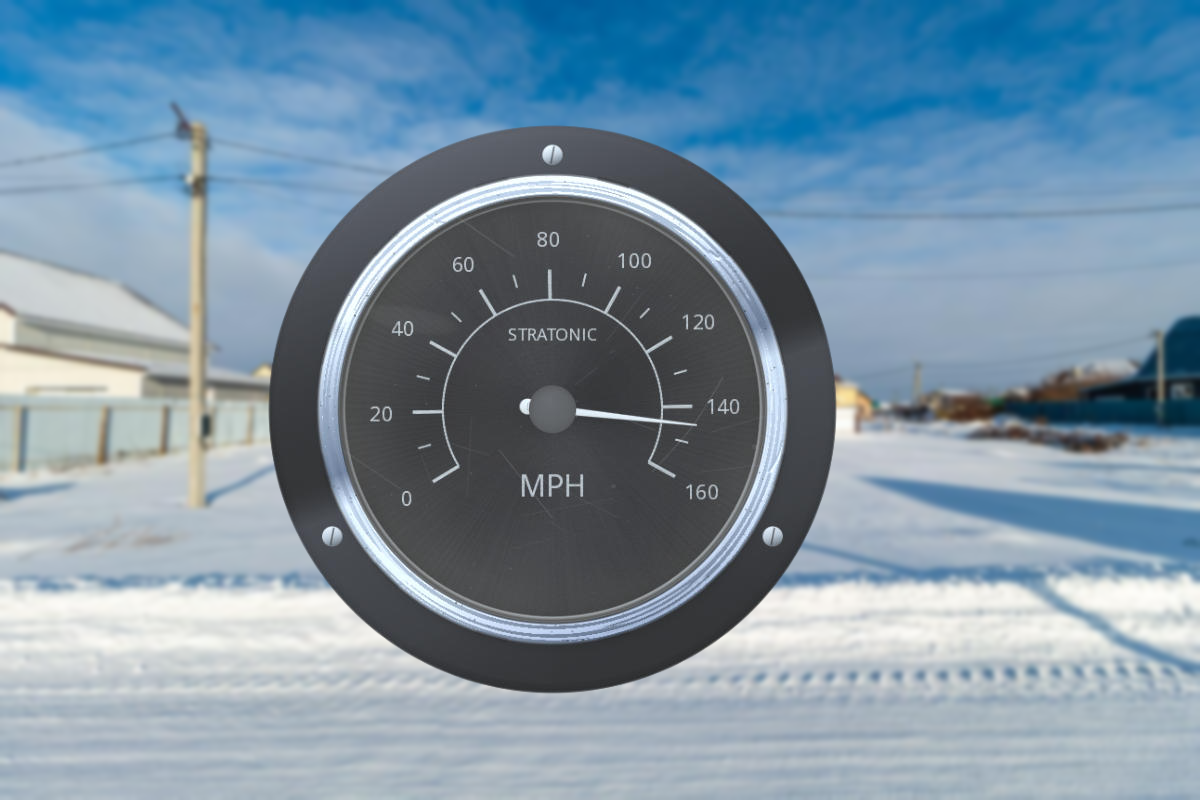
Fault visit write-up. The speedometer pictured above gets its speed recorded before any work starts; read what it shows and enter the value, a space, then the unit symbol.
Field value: 145 mph
